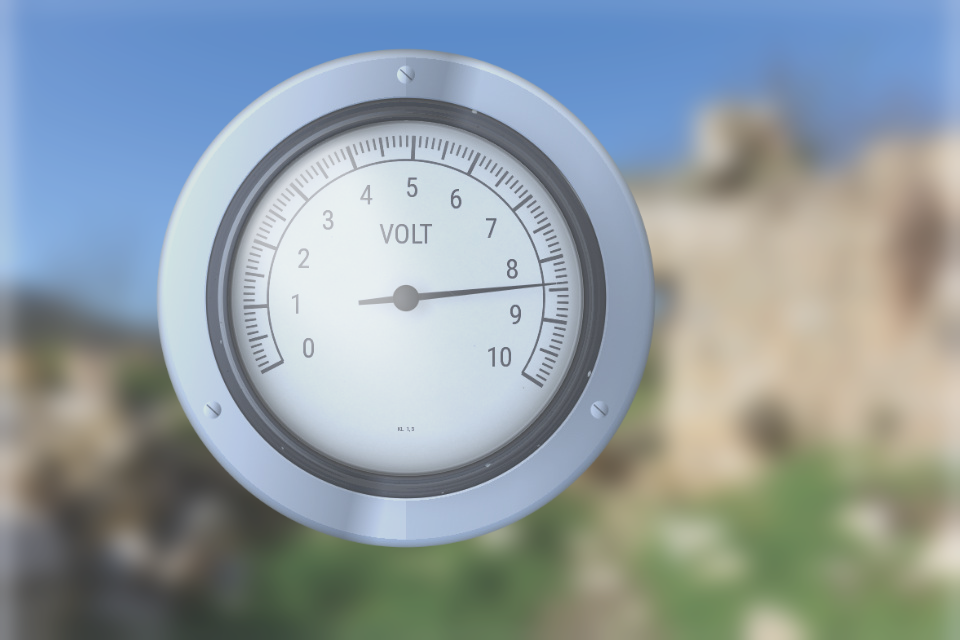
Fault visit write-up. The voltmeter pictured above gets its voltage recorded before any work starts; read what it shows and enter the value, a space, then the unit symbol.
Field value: 8.4 V
